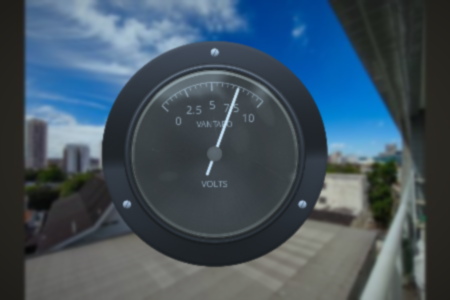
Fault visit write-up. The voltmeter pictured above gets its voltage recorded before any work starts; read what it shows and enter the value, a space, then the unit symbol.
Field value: 7.5 V
